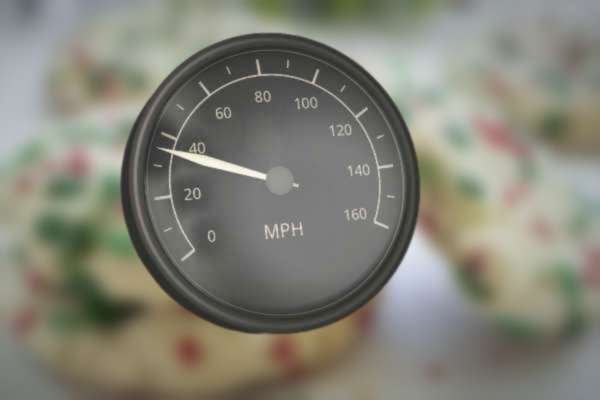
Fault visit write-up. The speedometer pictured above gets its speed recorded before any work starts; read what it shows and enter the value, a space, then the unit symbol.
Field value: 35 mph
